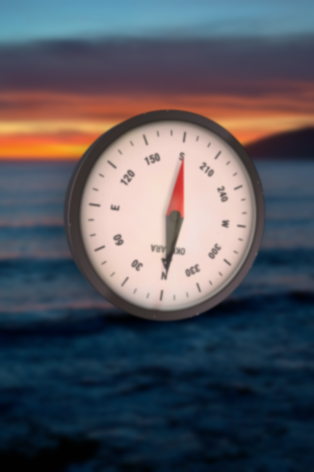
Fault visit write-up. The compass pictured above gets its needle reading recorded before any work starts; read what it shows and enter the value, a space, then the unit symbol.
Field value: 180 °
